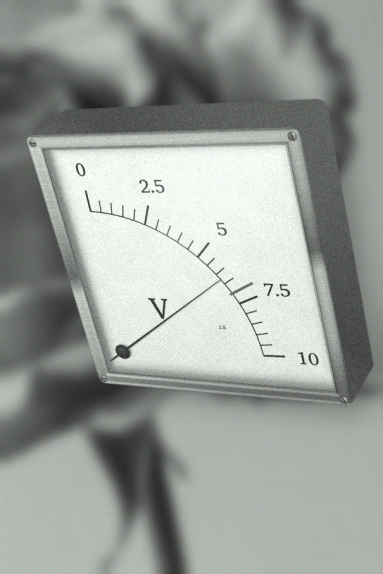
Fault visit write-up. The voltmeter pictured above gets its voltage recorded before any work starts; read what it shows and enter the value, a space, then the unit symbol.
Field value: 6.25 V
